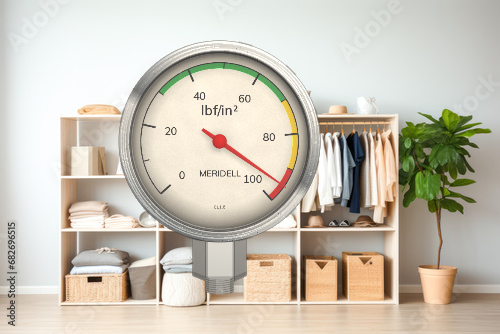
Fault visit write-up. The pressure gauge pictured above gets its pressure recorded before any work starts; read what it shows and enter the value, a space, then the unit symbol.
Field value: 95 psi
